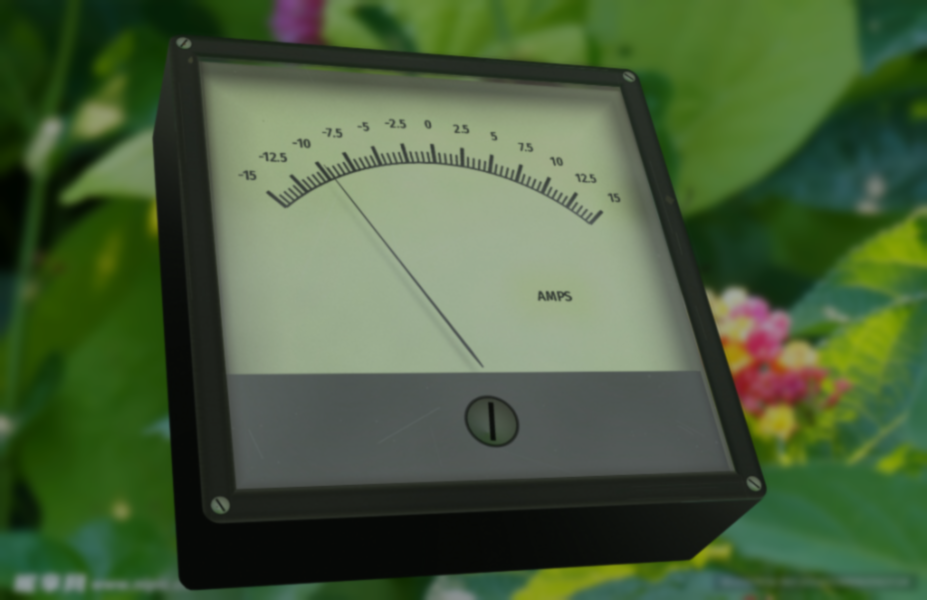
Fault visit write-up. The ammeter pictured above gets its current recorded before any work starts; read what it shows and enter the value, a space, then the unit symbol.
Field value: -10 A
